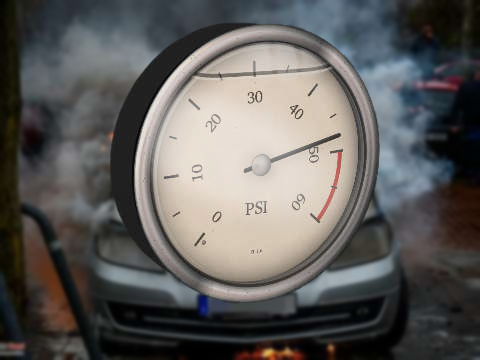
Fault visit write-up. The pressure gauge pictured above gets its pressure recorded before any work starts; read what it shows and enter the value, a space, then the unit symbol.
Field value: 47.5 psi
